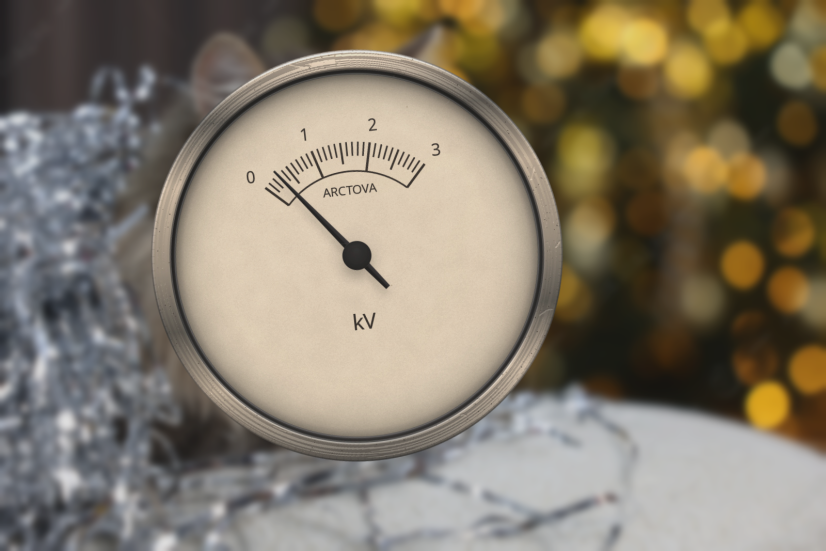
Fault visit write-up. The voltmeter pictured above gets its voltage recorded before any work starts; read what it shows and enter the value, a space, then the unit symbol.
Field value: 0.3 kV
